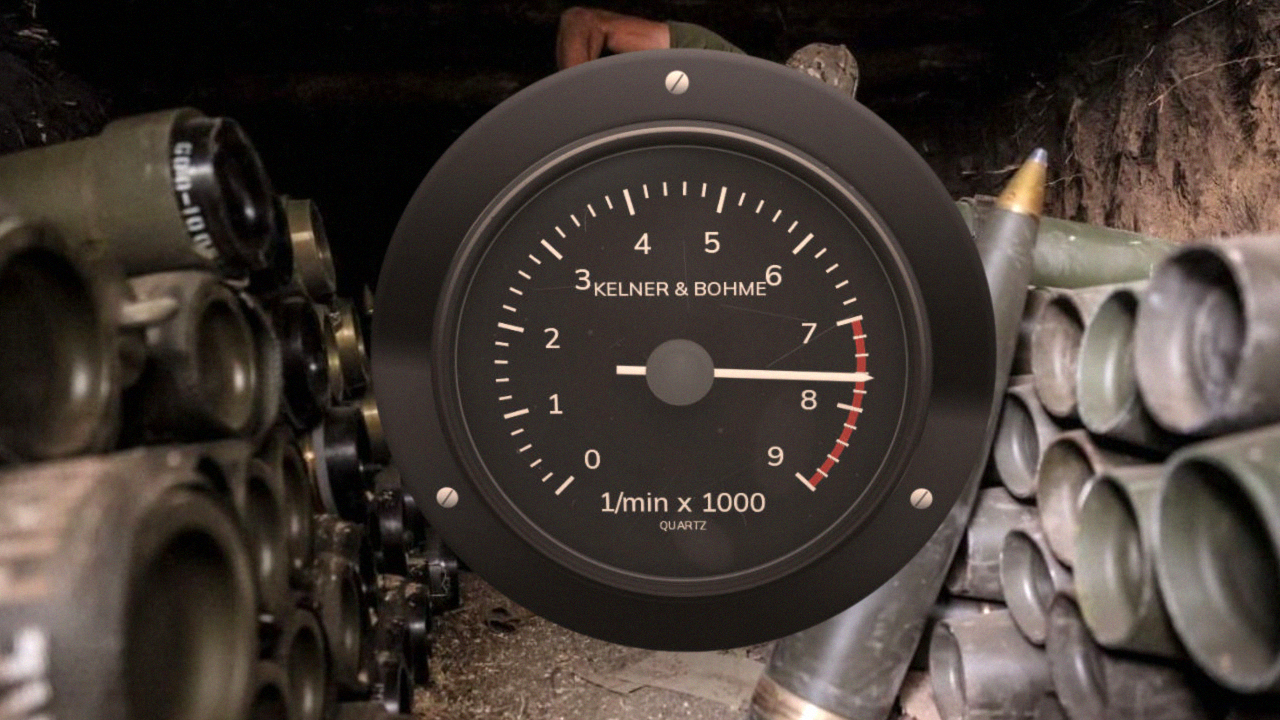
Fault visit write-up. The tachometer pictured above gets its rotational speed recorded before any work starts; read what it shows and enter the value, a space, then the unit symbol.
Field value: 7600 rpm
